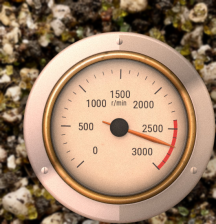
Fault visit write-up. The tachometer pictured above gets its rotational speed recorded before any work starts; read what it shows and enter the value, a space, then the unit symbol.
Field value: 2700 rpm
